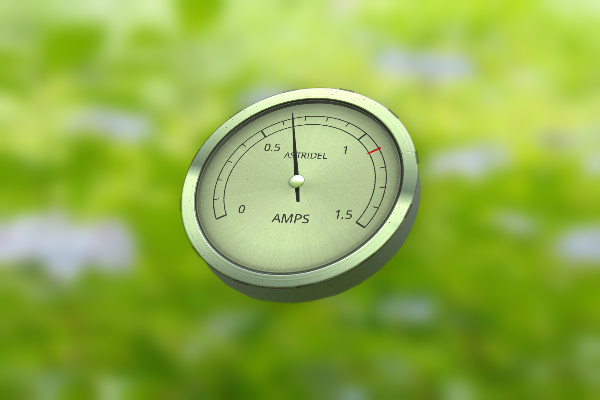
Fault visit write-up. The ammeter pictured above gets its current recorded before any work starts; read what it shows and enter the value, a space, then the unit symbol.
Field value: 0.65 A
